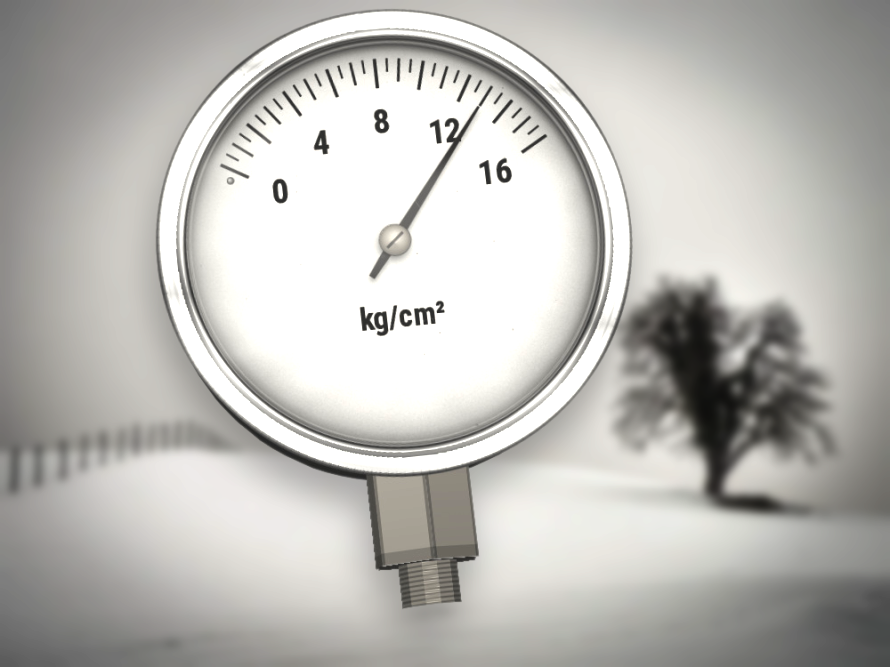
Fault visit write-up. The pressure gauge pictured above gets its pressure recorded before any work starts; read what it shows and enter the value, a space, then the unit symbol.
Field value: 13 kg/cm²
